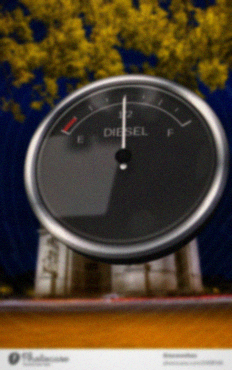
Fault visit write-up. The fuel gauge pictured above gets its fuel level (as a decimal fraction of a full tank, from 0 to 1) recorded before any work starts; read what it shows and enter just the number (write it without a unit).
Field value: 0.5
